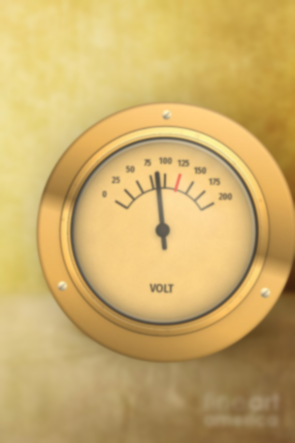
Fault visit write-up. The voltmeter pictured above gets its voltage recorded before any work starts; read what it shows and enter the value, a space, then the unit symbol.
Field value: 87.5 V
